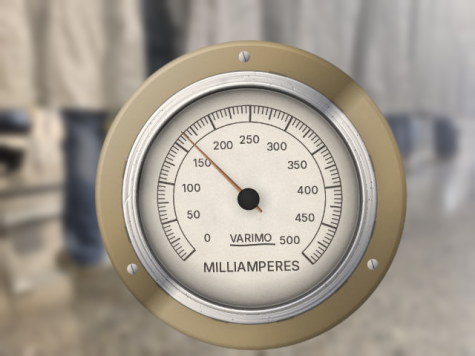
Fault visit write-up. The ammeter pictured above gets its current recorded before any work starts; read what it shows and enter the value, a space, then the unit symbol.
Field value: 165 mA
